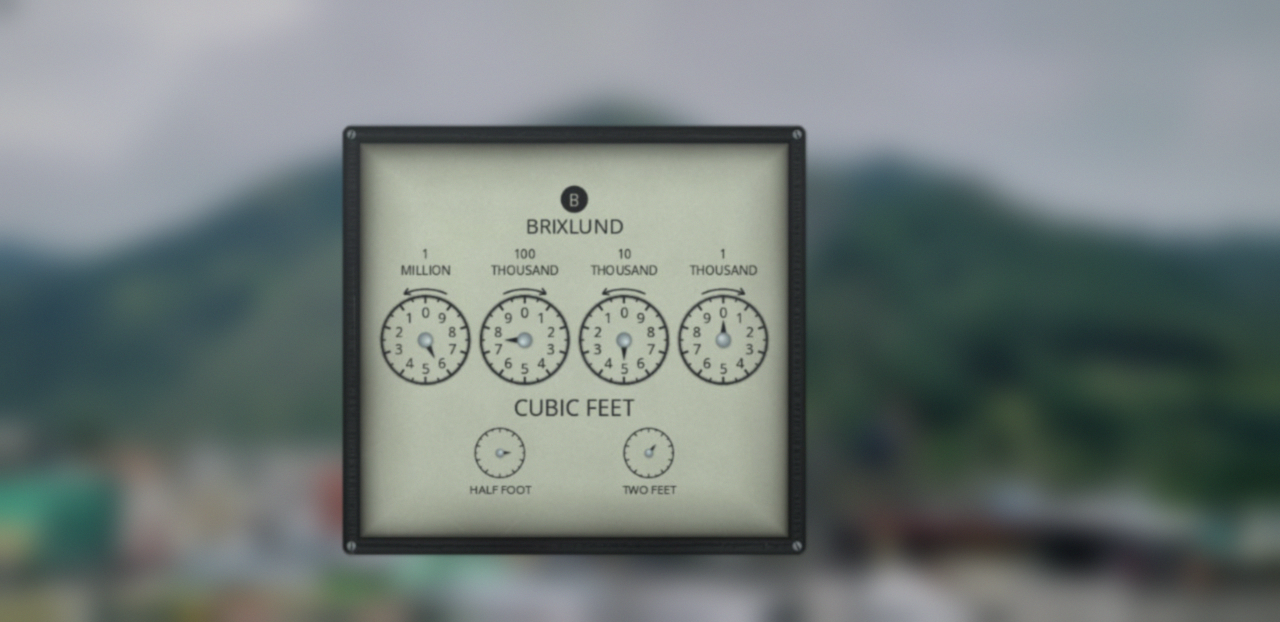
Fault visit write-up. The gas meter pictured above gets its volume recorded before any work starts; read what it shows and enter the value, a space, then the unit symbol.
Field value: 575000 ft³
